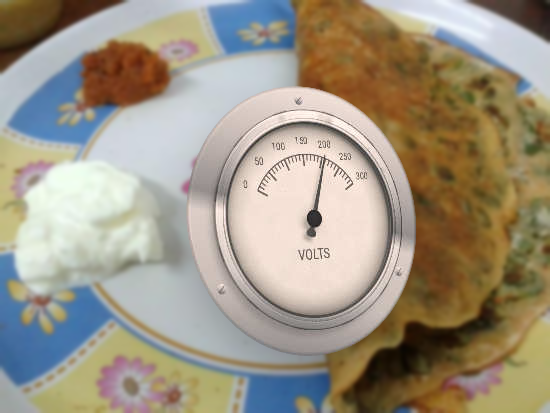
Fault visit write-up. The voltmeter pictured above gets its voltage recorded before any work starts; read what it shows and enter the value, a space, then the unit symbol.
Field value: 200 V
